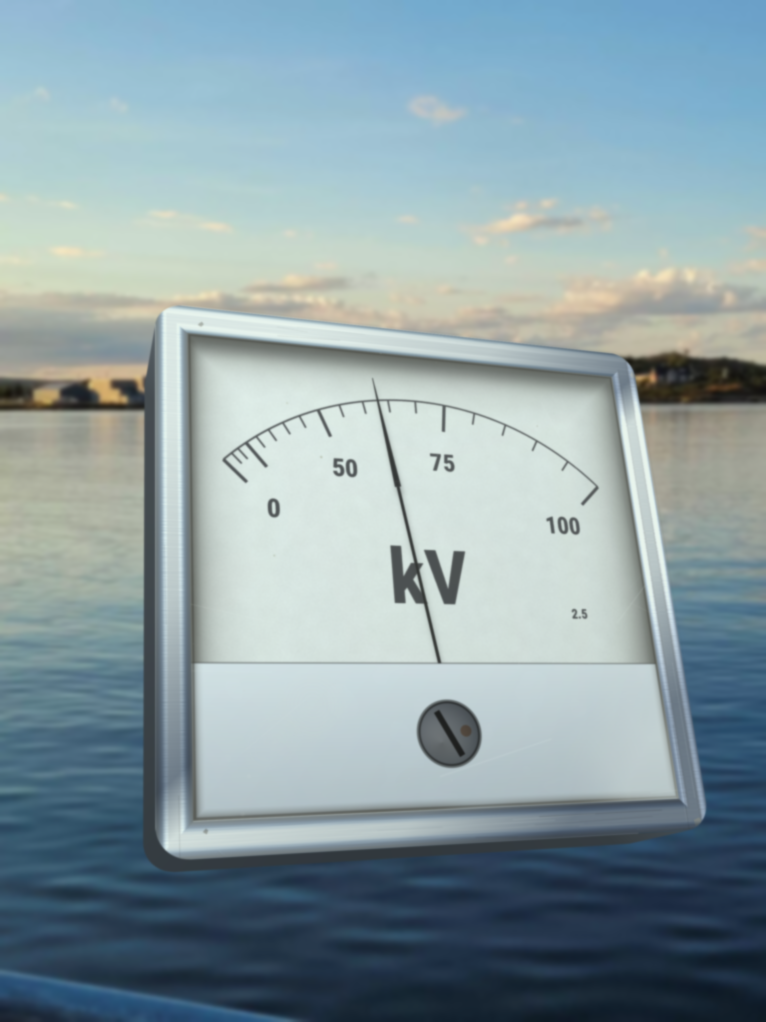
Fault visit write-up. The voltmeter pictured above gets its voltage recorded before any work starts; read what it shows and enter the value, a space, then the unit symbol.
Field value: 62.5 kV
